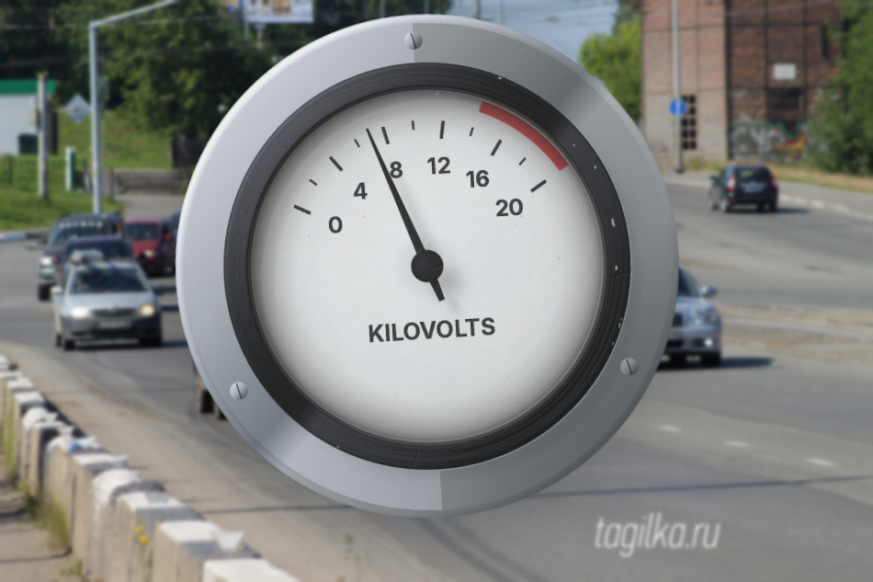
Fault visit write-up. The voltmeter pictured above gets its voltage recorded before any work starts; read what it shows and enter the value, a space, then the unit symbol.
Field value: 7 kV
